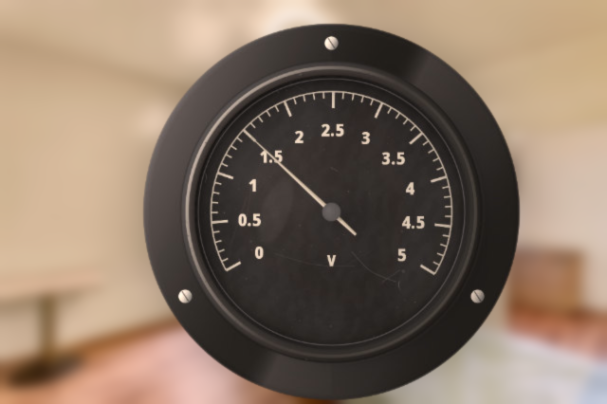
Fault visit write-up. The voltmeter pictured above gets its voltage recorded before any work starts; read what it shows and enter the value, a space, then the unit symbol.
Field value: 1.5 V
